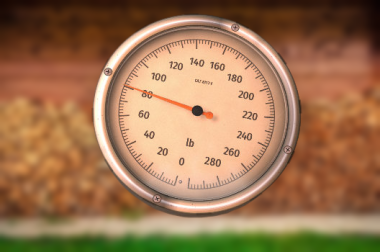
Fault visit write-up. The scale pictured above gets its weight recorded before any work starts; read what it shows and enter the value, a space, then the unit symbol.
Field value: 80 lb
